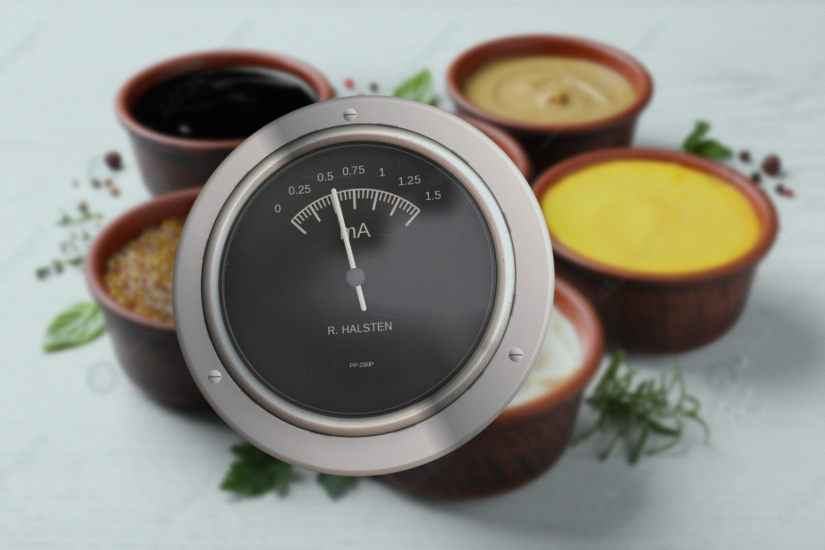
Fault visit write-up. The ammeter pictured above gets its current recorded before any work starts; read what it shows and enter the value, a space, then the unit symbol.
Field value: 0.55 mA
